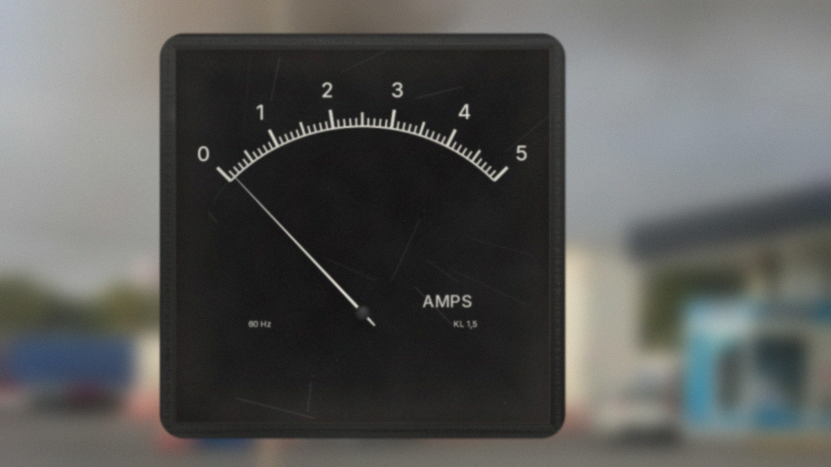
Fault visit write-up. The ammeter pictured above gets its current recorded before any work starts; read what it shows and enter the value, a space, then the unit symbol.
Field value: 0.1 A
